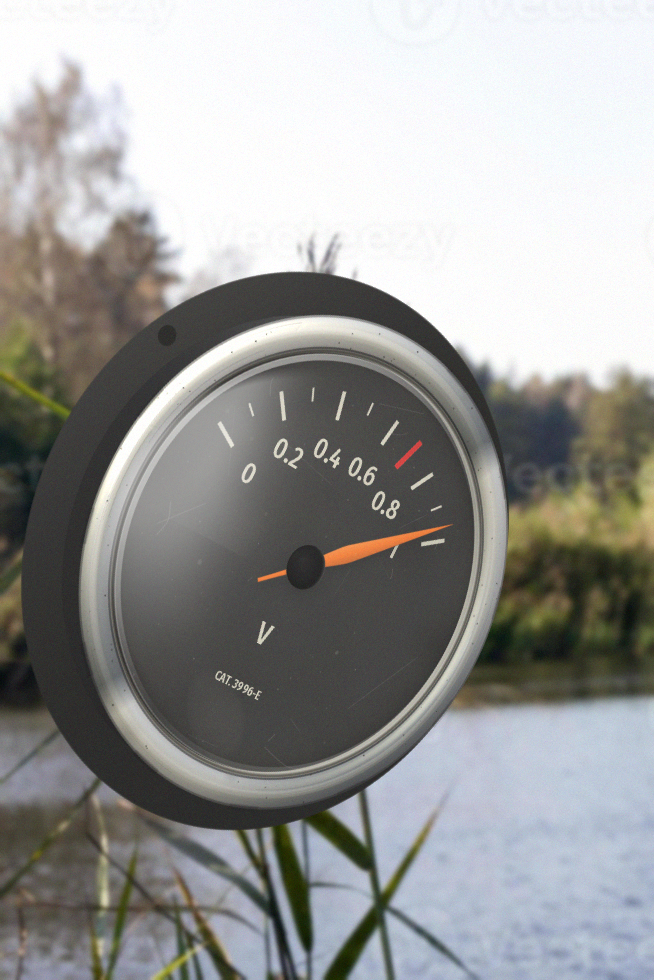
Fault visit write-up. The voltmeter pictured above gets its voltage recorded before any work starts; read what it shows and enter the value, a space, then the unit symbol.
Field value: 0.95 V
